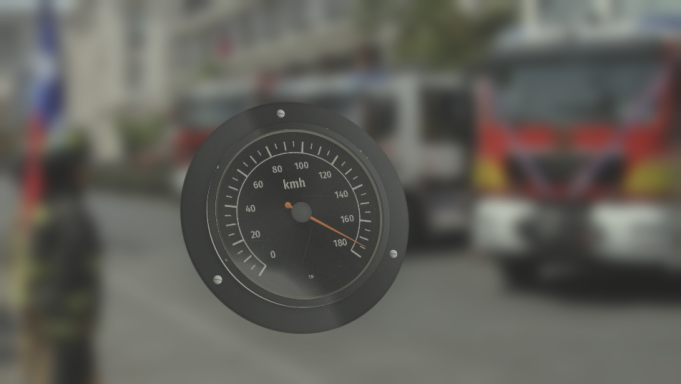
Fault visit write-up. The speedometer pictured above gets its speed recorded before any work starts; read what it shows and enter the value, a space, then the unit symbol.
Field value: 175 km/h
